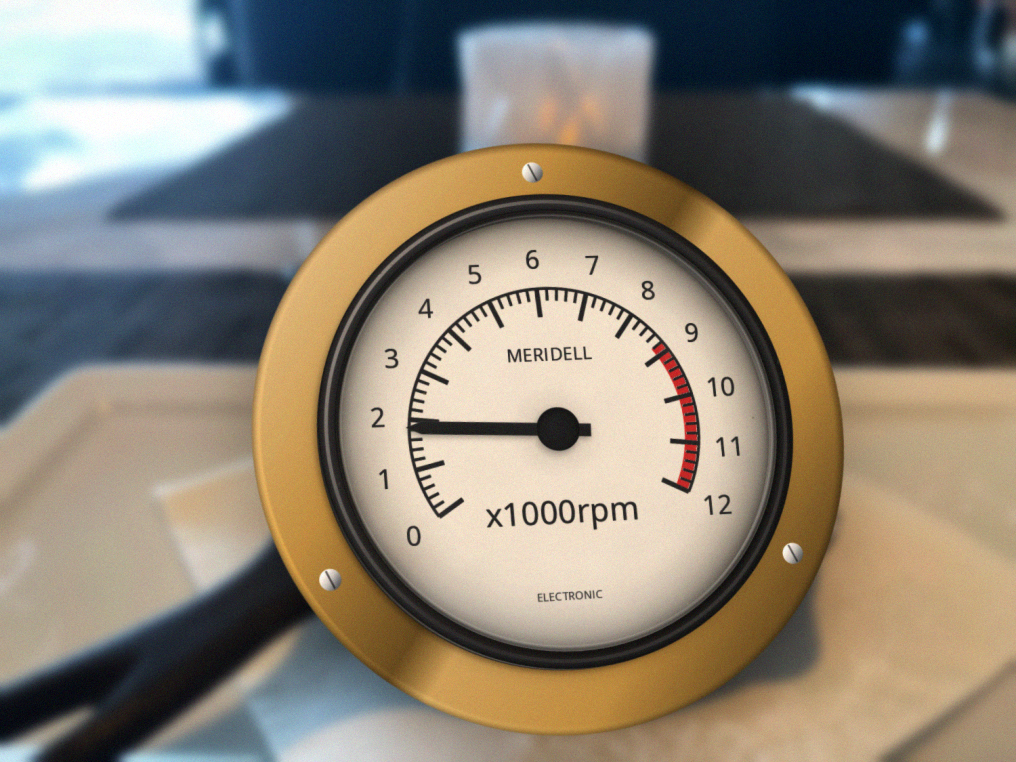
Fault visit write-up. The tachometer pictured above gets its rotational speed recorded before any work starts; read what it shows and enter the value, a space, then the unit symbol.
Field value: 1800 rpm
